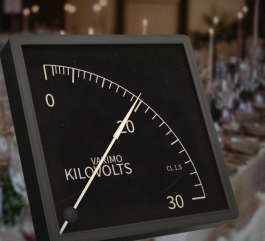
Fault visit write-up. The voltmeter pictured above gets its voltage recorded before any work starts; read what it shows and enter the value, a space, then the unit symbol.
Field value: 19.5 kV
